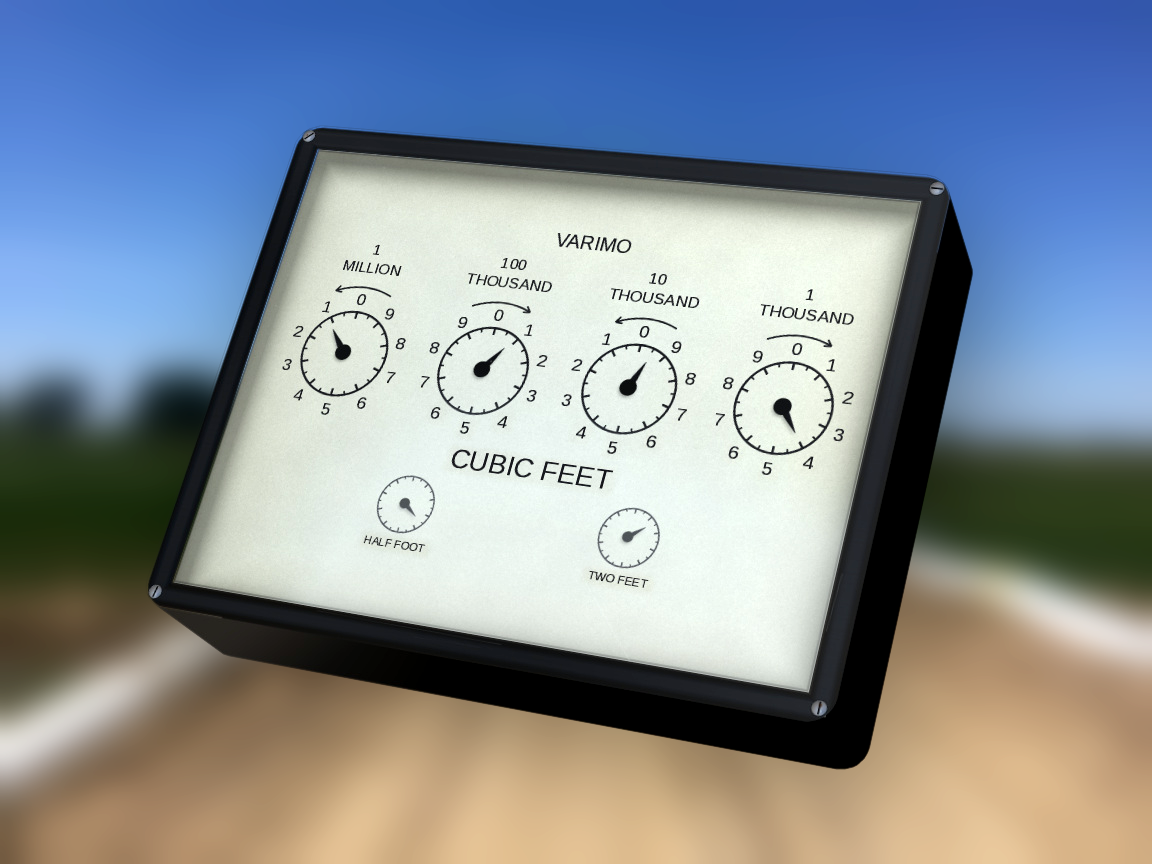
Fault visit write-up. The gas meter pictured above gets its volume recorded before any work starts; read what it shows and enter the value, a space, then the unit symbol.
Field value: 109400 ft³
